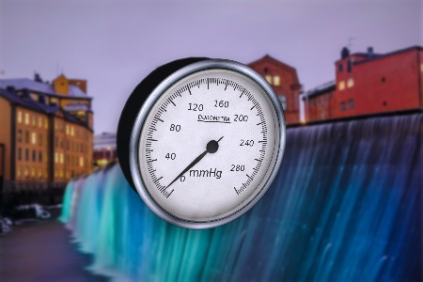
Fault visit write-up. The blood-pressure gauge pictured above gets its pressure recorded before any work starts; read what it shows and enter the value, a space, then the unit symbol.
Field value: 10 mmHg
